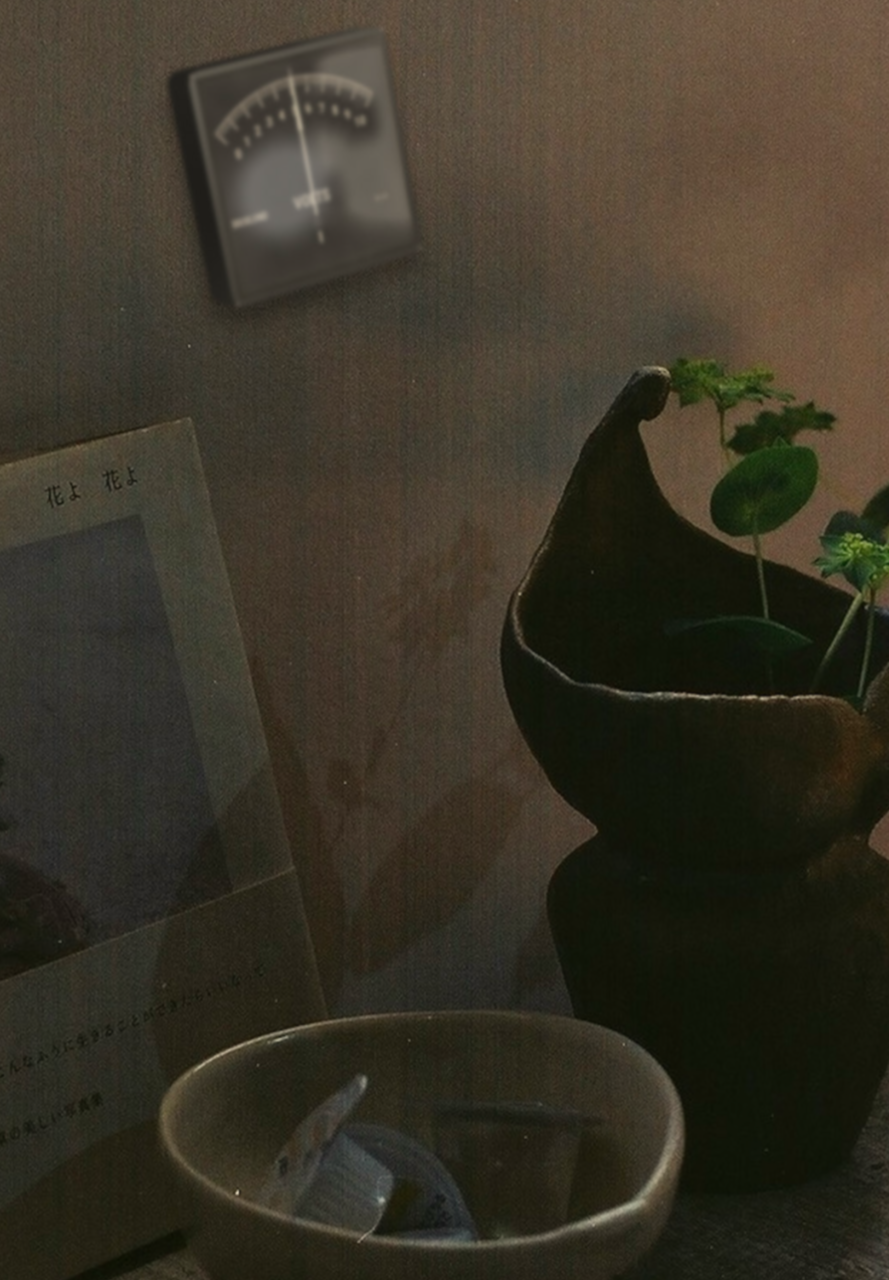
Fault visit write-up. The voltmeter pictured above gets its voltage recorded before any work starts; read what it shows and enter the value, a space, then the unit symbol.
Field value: 5 V
